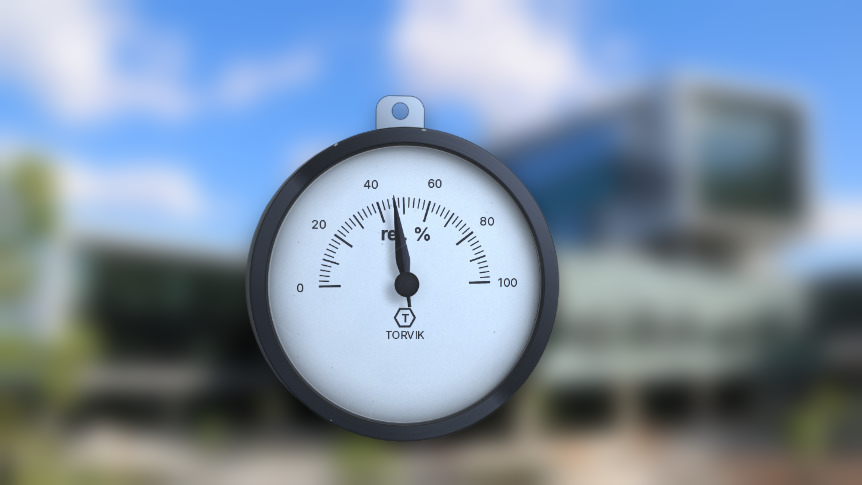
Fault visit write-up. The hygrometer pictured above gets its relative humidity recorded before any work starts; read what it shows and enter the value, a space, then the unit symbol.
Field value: 46 %
